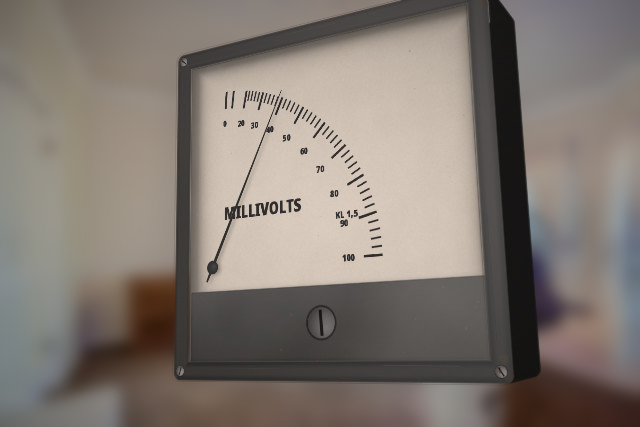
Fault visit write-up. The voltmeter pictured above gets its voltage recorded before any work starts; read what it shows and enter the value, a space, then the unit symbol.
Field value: 40 mV
